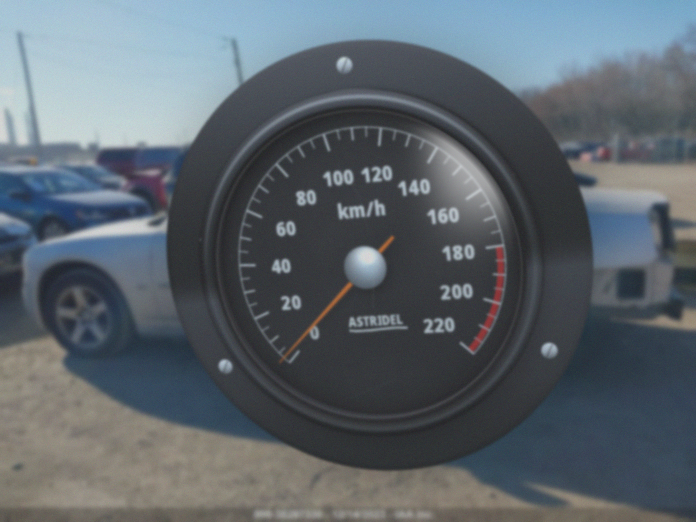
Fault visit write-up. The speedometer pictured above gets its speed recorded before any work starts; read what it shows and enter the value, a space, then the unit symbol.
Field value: 2.5 km/h
